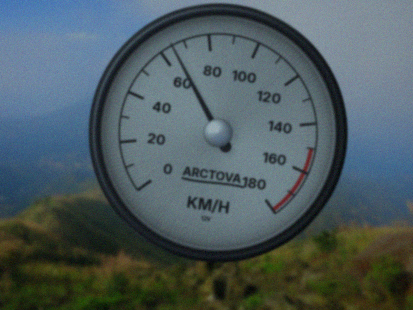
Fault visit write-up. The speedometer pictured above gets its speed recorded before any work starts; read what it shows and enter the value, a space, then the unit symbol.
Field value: 65 km/h
